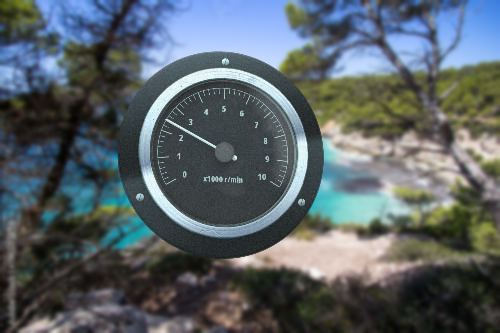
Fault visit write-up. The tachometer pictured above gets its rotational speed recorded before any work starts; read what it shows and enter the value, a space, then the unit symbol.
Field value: 2400 rpm
